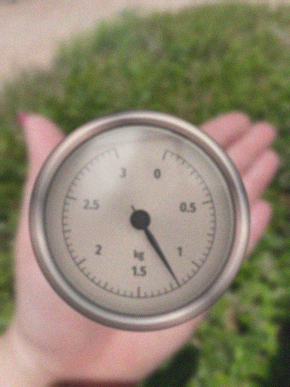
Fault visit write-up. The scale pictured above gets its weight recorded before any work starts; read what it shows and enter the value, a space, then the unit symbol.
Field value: 1.2 kg
